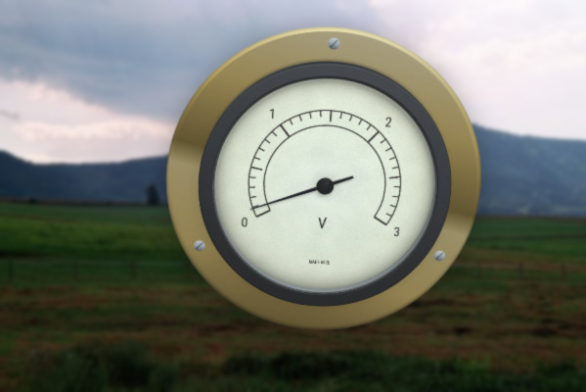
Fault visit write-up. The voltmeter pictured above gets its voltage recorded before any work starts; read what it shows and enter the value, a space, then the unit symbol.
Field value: 0.1 V
